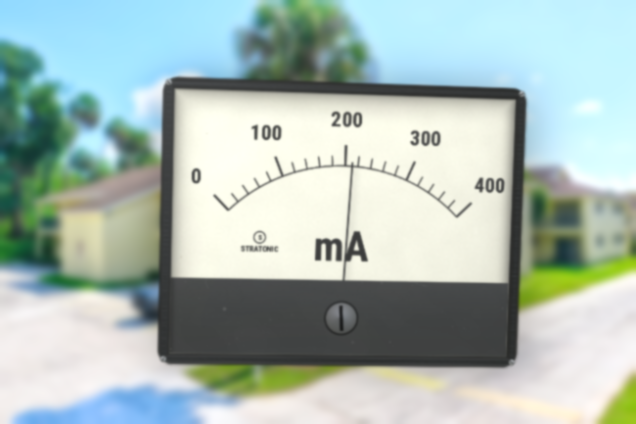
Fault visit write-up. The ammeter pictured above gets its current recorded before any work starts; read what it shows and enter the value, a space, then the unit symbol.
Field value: 210 mA
